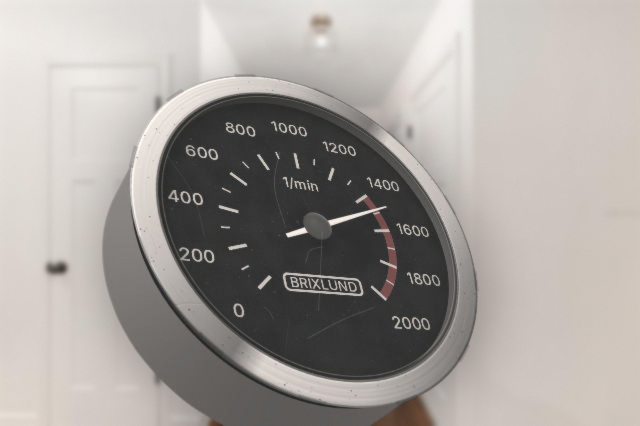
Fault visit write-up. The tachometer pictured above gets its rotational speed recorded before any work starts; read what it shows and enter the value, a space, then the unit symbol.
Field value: 1500 rpm
